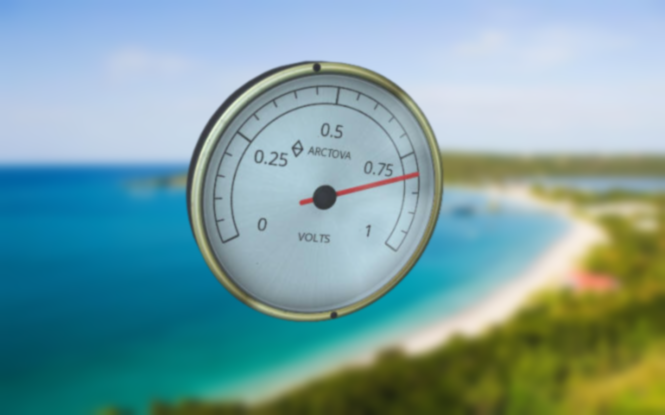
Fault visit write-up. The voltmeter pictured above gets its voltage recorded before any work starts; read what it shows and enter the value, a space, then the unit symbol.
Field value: 0.8 V
